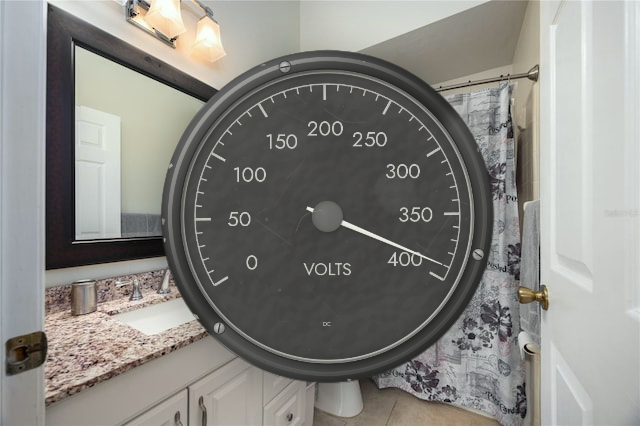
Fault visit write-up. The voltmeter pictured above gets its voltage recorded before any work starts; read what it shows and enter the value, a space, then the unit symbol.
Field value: 390 V
